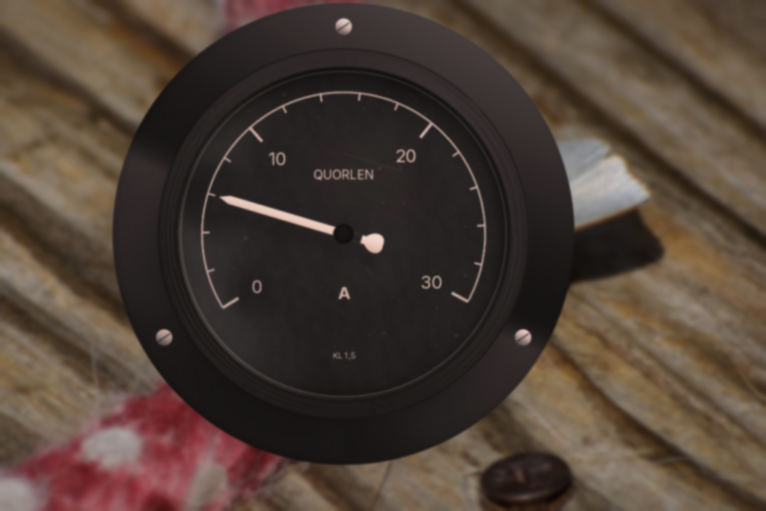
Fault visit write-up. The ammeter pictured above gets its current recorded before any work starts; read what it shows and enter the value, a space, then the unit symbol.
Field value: 6 A
